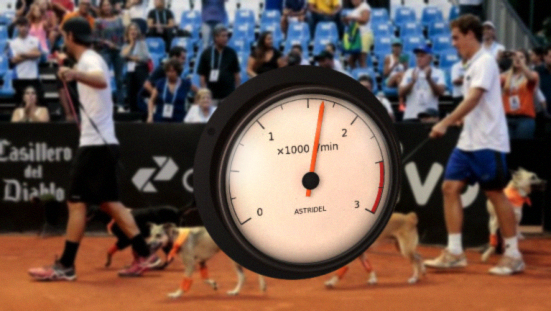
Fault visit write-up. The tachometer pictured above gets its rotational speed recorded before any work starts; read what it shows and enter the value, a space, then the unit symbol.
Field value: 1625 rpm
